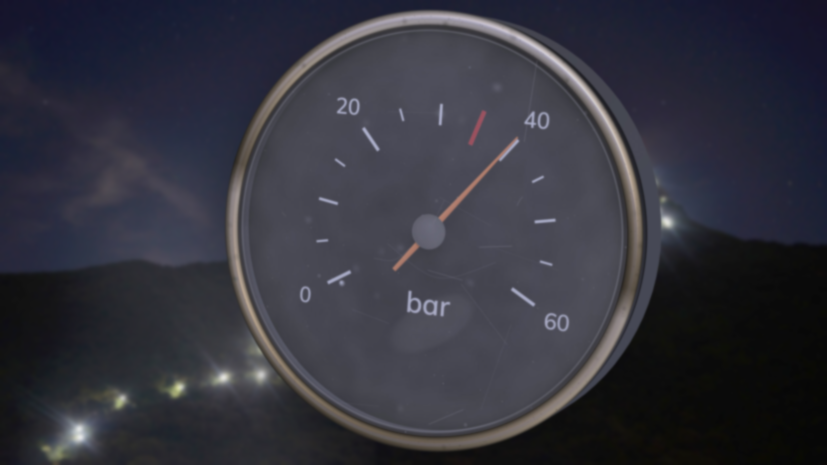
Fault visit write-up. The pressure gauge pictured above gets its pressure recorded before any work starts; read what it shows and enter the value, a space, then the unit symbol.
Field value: 40 bar
